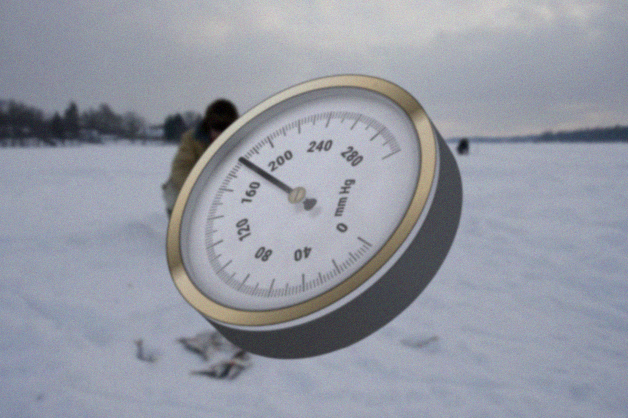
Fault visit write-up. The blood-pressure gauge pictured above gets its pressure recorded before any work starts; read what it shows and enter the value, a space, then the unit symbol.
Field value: 180 mmHg
